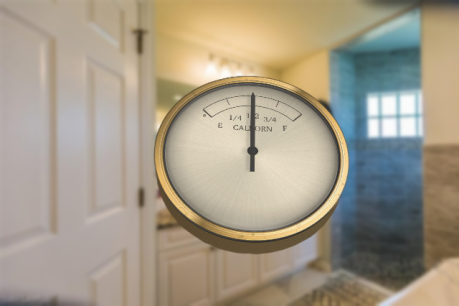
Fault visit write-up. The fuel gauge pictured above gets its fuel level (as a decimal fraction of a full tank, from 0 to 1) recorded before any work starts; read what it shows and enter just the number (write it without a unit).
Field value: 0.5
